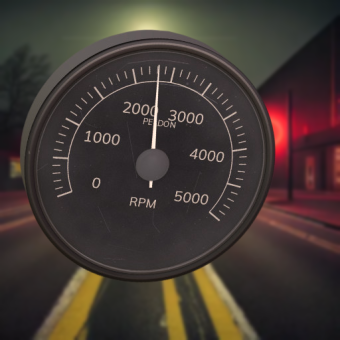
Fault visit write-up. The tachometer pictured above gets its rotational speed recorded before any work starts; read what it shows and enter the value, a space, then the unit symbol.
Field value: 2300 rpm
